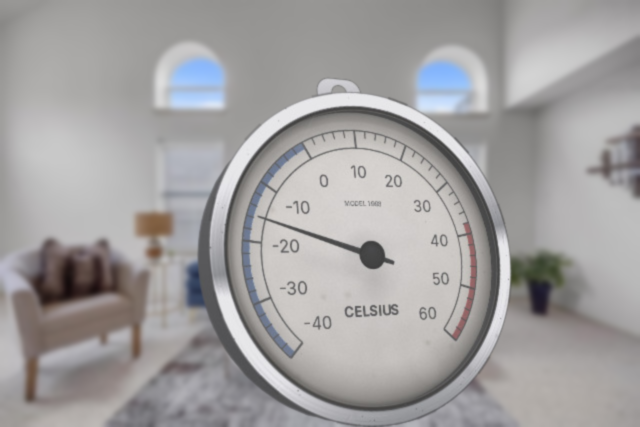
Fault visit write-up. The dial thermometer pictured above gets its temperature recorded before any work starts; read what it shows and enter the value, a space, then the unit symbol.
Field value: -16 °C
